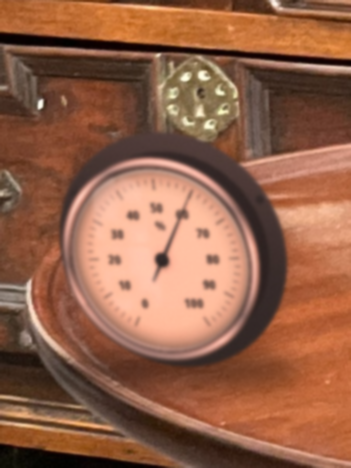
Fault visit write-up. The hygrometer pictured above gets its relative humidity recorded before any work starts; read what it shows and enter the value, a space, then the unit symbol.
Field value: 60 %
